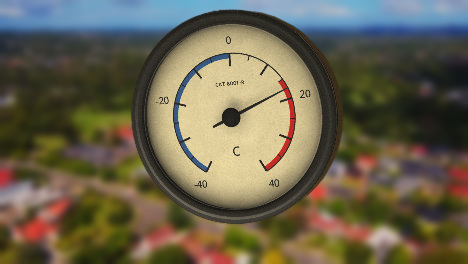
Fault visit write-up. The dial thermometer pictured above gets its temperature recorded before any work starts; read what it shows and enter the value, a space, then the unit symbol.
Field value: 17.5 °C
